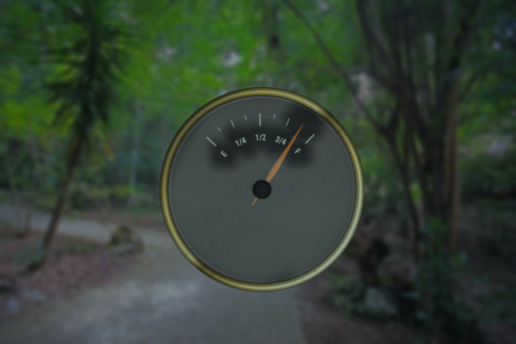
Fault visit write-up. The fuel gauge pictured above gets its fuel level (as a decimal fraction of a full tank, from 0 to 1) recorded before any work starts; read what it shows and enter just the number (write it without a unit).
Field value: 0.875
